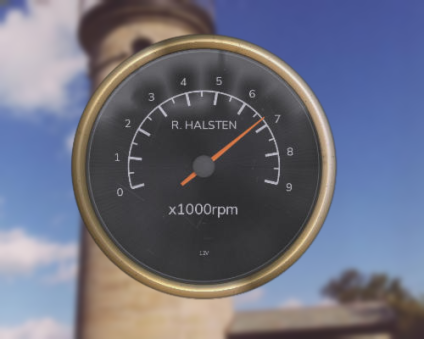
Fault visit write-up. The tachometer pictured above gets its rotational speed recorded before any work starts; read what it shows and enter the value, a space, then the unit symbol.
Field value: 6750 rpm
